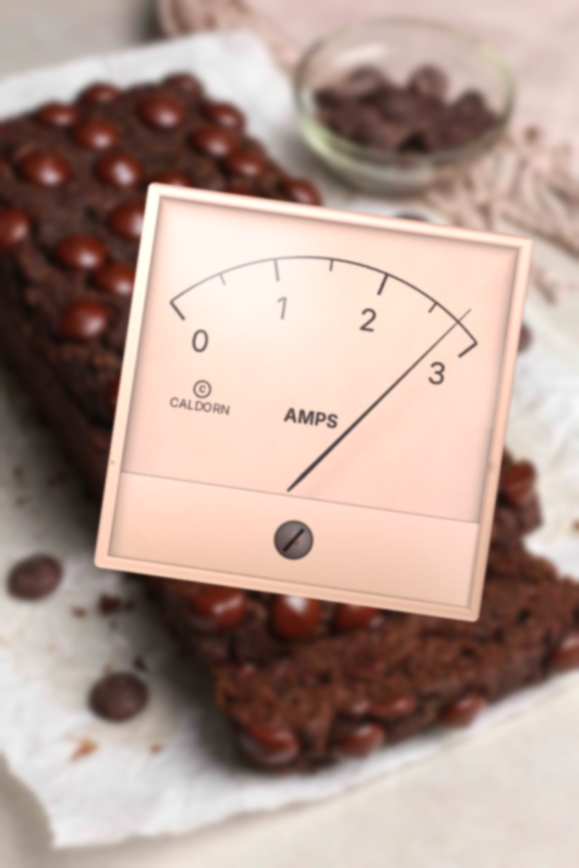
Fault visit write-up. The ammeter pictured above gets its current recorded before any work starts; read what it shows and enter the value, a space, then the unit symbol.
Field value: 2.75 A
